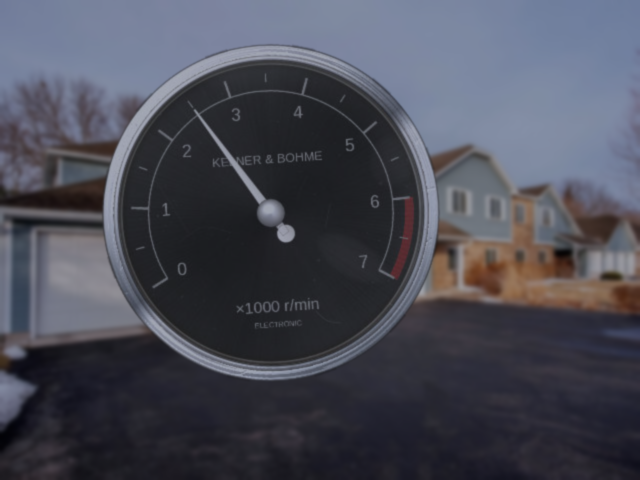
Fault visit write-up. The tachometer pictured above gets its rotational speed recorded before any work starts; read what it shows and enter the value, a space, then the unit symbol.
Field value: 2500 rpm
